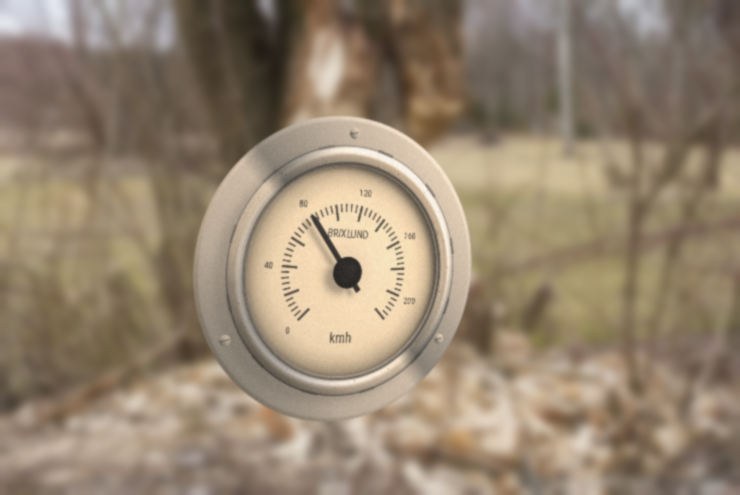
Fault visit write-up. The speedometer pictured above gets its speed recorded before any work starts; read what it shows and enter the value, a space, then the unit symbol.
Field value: 80 km/h
